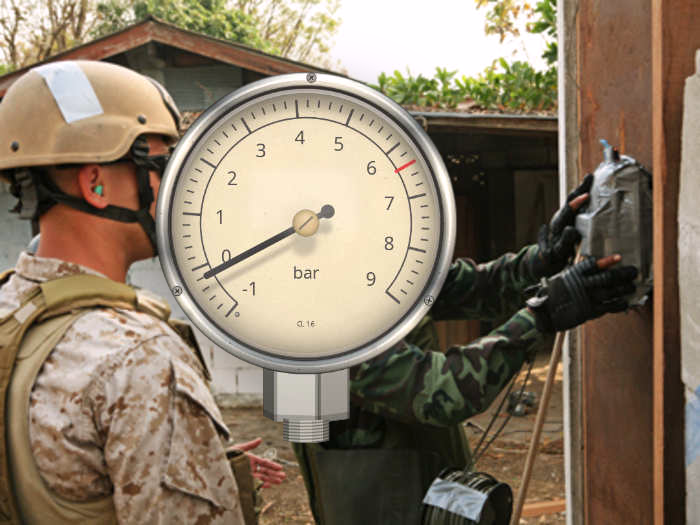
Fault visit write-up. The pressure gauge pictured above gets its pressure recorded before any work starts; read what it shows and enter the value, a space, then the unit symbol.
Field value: -0.2 bar
